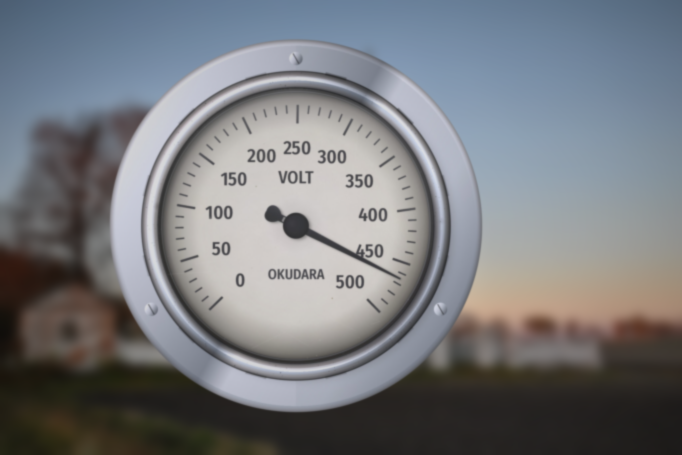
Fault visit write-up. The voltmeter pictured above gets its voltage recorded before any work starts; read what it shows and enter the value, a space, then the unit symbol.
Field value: 465 V
